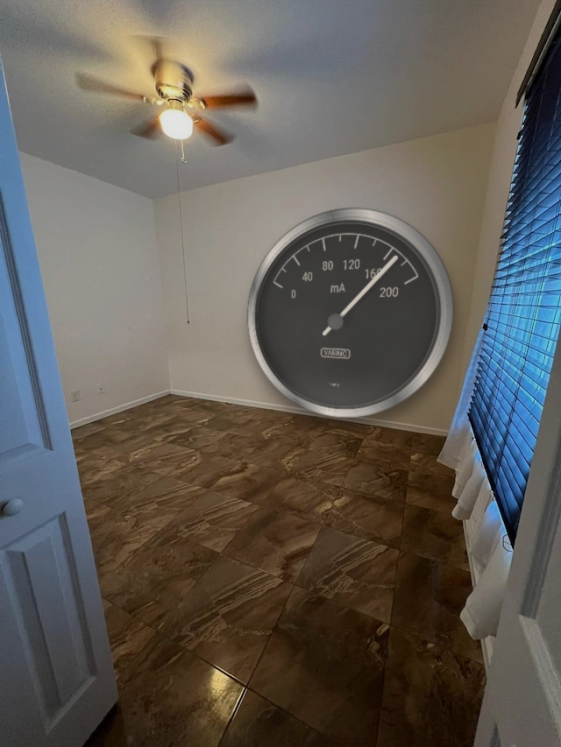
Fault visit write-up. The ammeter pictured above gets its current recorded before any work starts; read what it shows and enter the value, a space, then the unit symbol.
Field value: 170 mA
